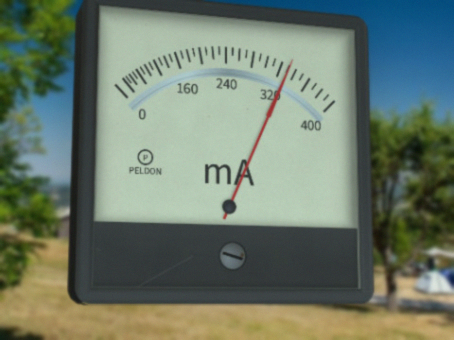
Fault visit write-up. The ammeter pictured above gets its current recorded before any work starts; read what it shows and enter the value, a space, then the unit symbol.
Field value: 330 mA
